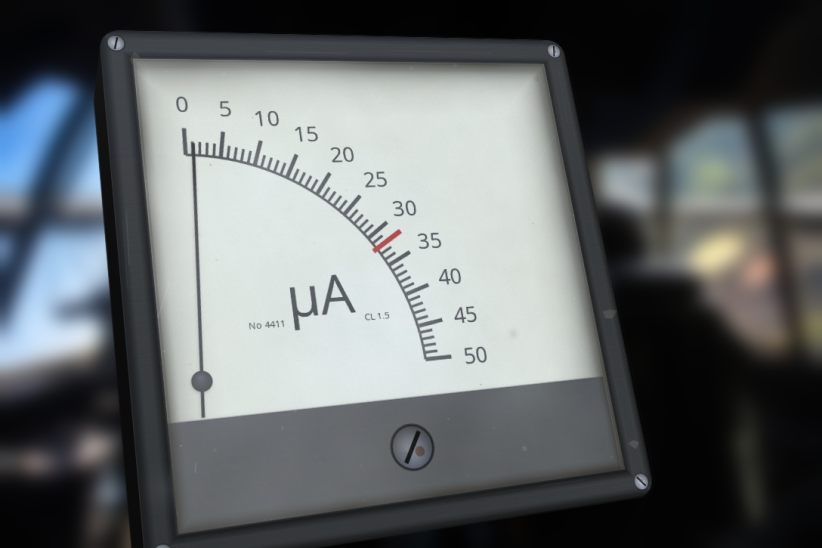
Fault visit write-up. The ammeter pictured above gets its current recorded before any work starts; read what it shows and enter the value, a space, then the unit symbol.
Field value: 1 µA
